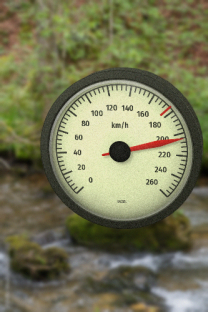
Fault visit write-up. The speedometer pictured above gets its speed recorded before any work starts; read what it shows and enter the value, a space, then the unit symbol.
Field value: 204 km/h
